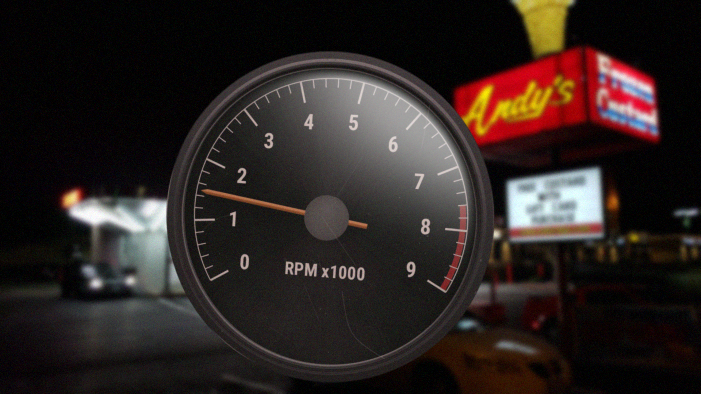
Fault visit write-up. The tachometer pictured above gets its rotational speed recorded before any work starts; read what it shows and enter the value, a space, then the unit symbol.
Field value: 1500 rpm
